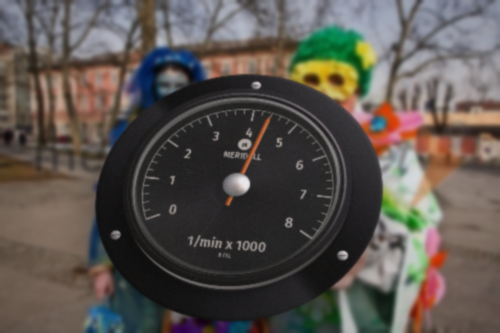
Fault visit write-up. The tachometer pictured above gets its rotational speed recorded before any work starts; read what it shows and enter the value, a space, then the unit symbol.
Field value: 4400 rpm
